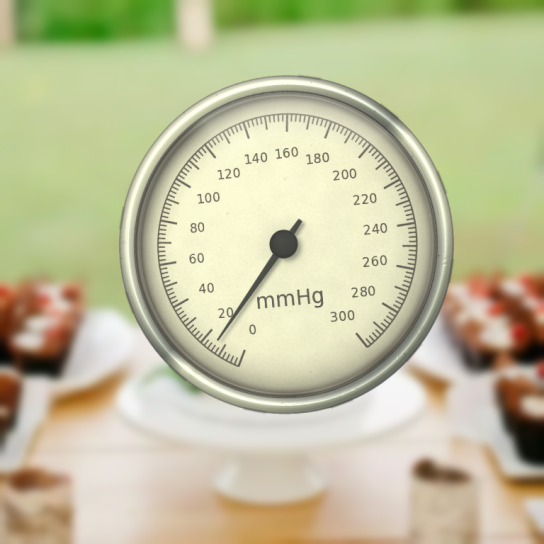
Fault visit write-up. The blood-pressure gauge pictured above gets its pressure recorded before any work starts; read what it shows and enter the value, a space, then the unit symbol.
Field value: 14 mmHg
